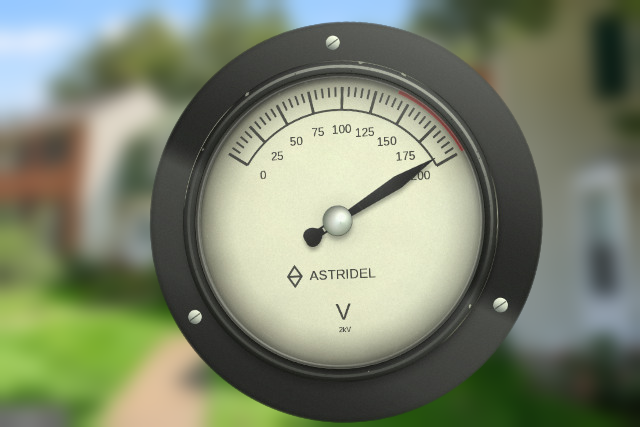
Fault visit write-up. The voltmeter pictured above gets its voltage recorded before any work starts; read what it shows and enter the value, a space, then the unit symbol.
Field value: 195 V
